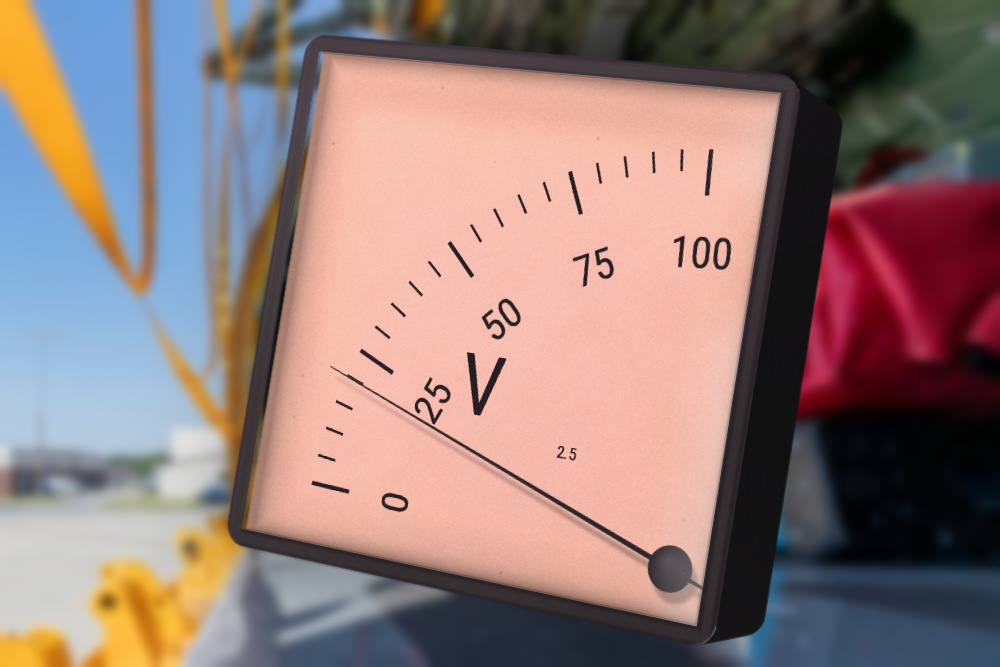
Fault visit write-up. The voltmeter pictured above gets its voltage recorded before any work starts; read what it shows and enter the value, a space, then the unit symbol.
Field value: 20 V
